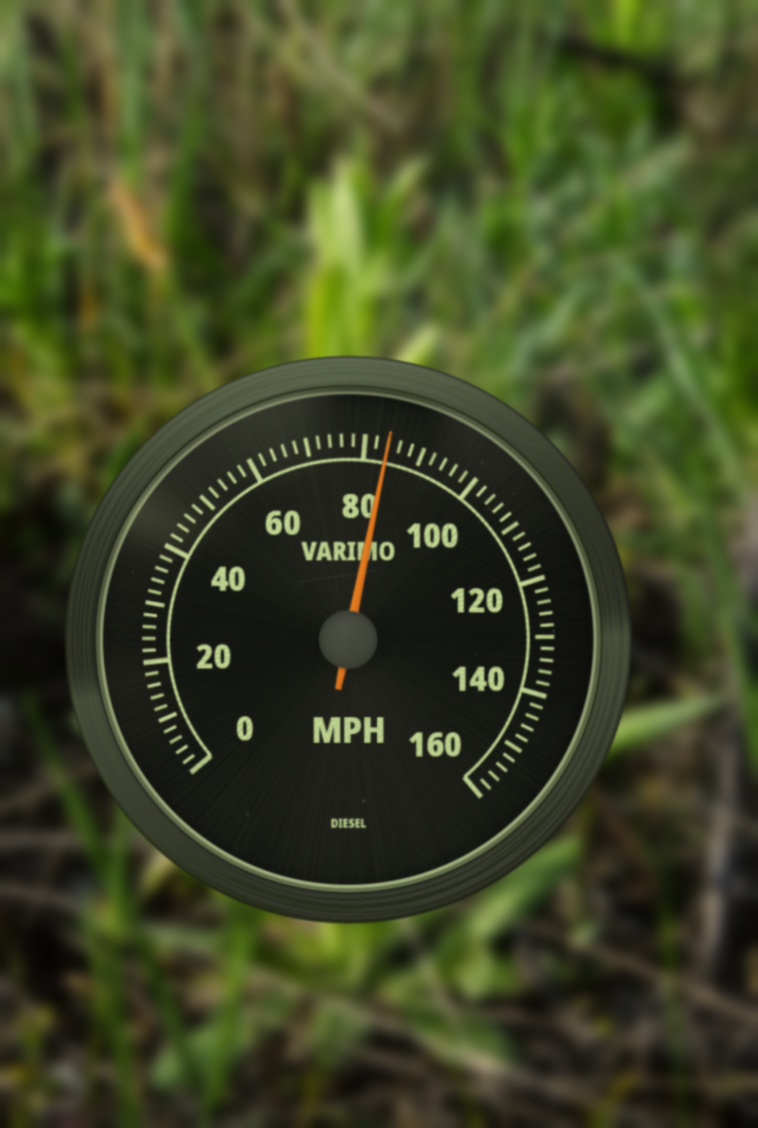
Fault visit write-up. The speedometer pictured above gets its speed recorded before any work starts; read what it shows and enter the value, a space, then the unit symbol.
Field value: 84 mph
